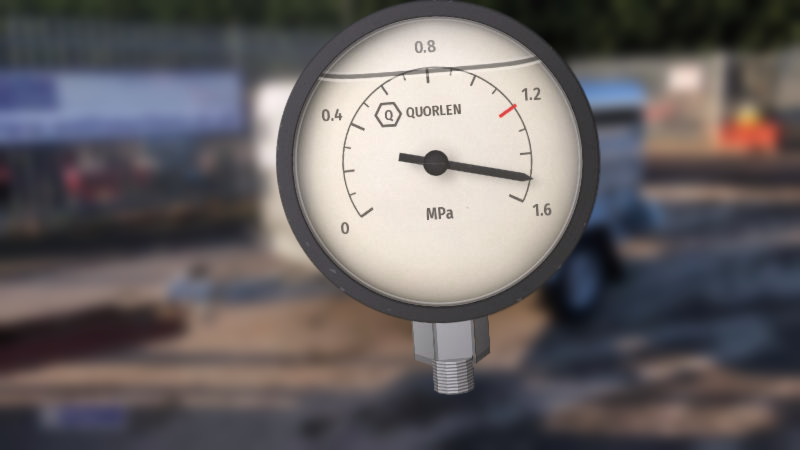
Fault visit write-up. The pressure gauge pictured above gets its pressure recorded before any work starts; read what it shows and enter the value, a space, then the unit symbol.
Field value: 1.5 MPa
